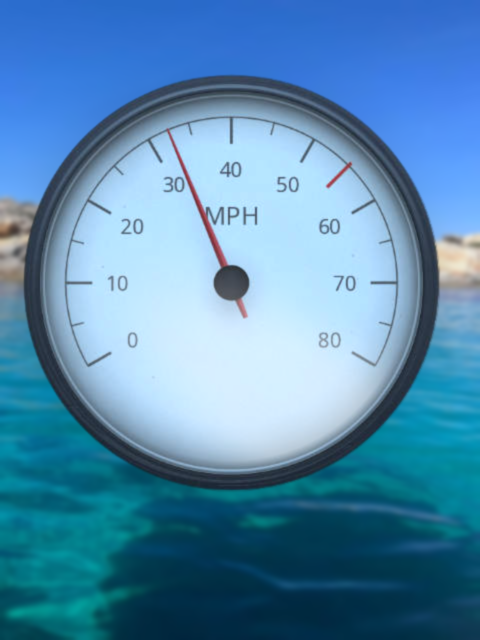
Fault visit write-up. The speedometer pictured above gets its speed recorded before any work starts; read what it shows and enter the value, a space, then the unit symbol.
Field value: 32.5 mph
